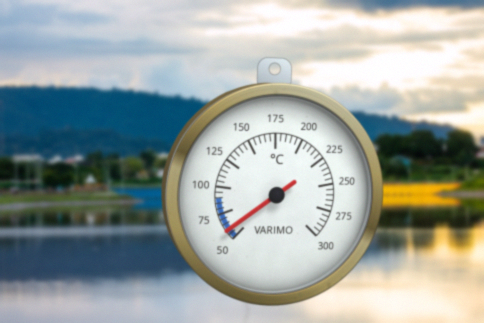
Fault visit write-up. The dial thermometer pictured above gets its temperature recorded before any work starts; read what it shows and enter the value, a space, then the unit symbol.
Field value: 60 °C
